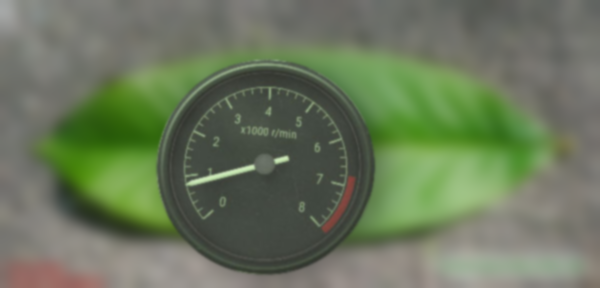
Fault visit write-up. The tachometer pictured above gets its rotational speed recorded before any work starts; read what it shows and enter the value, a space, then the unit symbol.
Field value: 800 rpm
